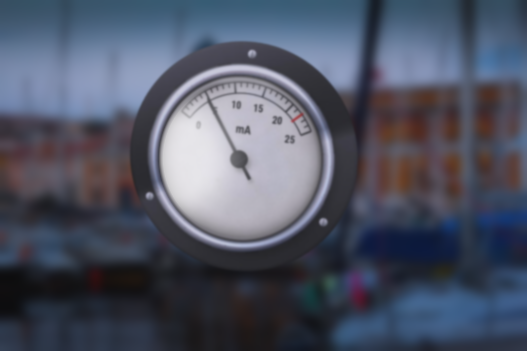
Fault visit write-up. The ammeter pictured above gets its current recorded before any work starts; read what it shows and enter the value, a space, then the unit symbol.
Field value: 5 mA
